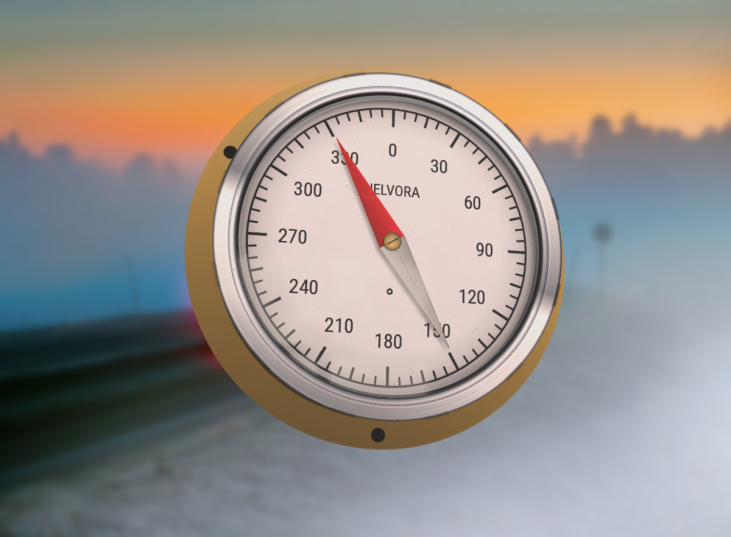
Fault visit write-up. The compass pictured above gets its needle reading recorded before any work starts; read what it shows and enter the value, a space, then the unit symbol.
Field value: 330 °
